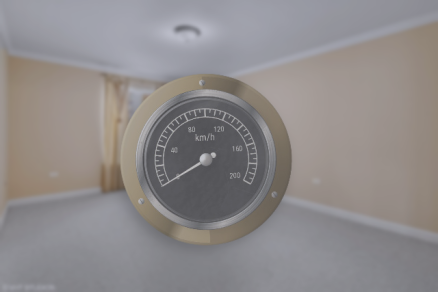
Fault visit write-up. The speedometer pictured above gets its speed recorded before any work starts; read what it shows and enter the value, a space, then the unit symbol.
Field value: 0 km/h
